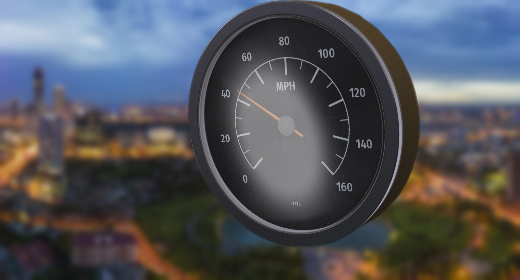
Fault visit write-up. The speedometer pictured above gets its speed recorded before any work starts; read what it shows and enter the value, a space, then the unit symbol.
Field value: 45 mph
